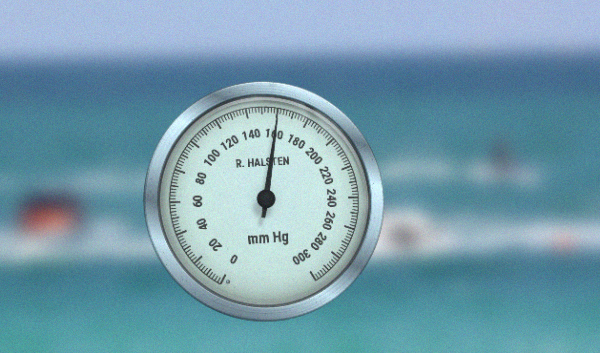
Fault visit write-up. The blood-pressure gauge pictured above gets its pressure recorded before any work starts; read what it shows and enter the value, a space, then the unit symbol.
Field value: 160 mmHg
